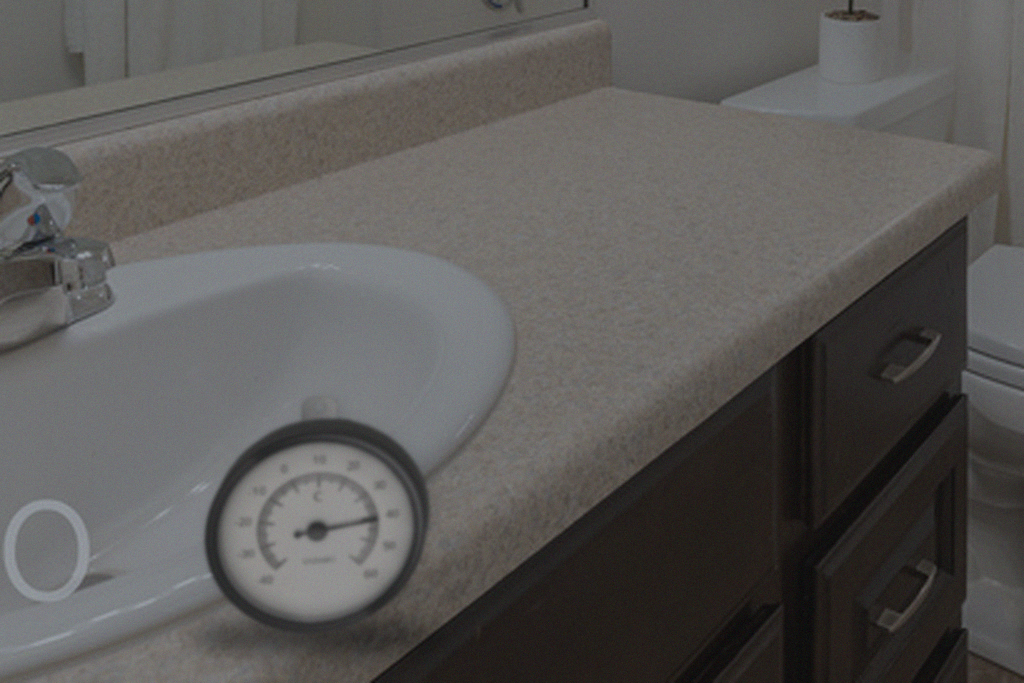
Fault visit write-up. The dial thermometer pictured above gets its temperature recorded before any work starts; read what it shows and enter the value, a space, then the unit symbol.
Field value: 40 °C
